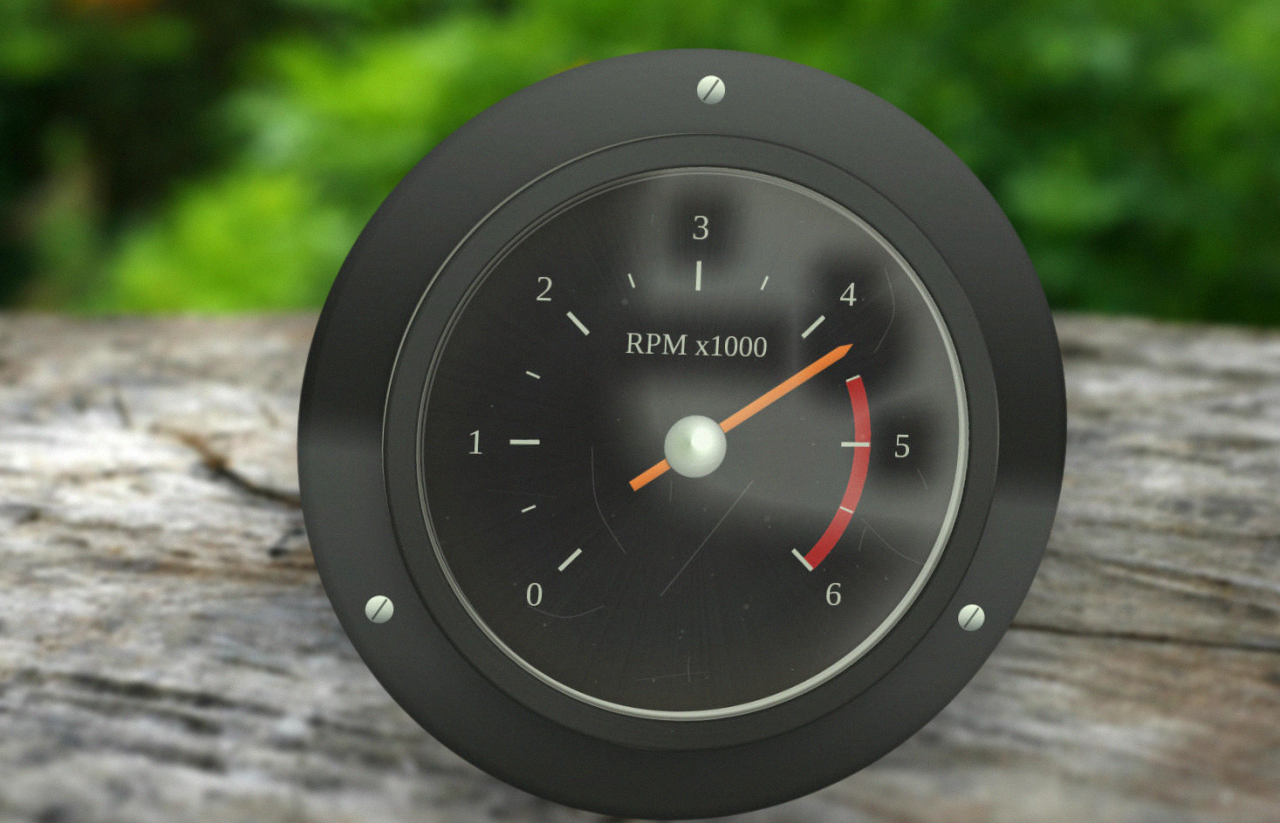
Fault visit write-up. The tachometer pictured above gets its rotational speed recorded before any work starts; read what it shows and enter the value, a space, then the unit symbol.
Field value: 4250 rpm
